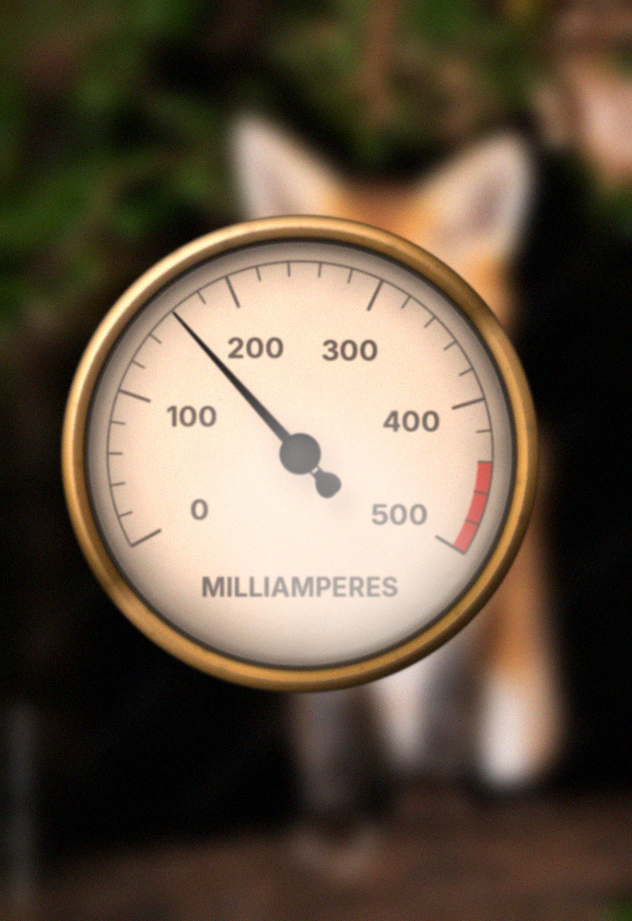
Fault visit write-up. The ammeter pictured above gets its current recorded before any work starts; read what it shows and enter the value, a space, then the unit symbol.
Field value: 160 mA
